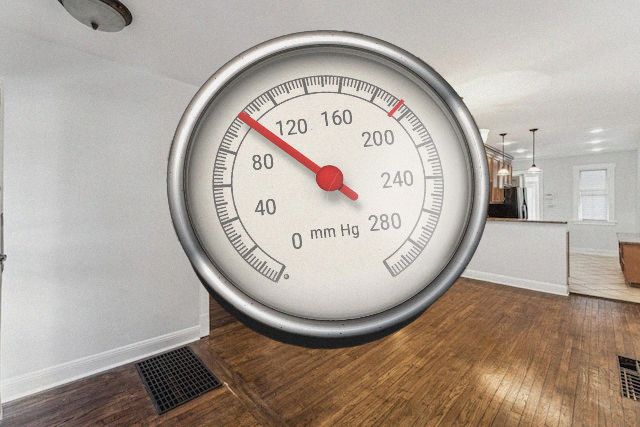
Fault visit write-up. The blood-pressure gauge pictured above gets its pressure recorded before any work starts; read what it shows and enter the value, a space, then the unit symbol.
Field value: 100 mmHg
